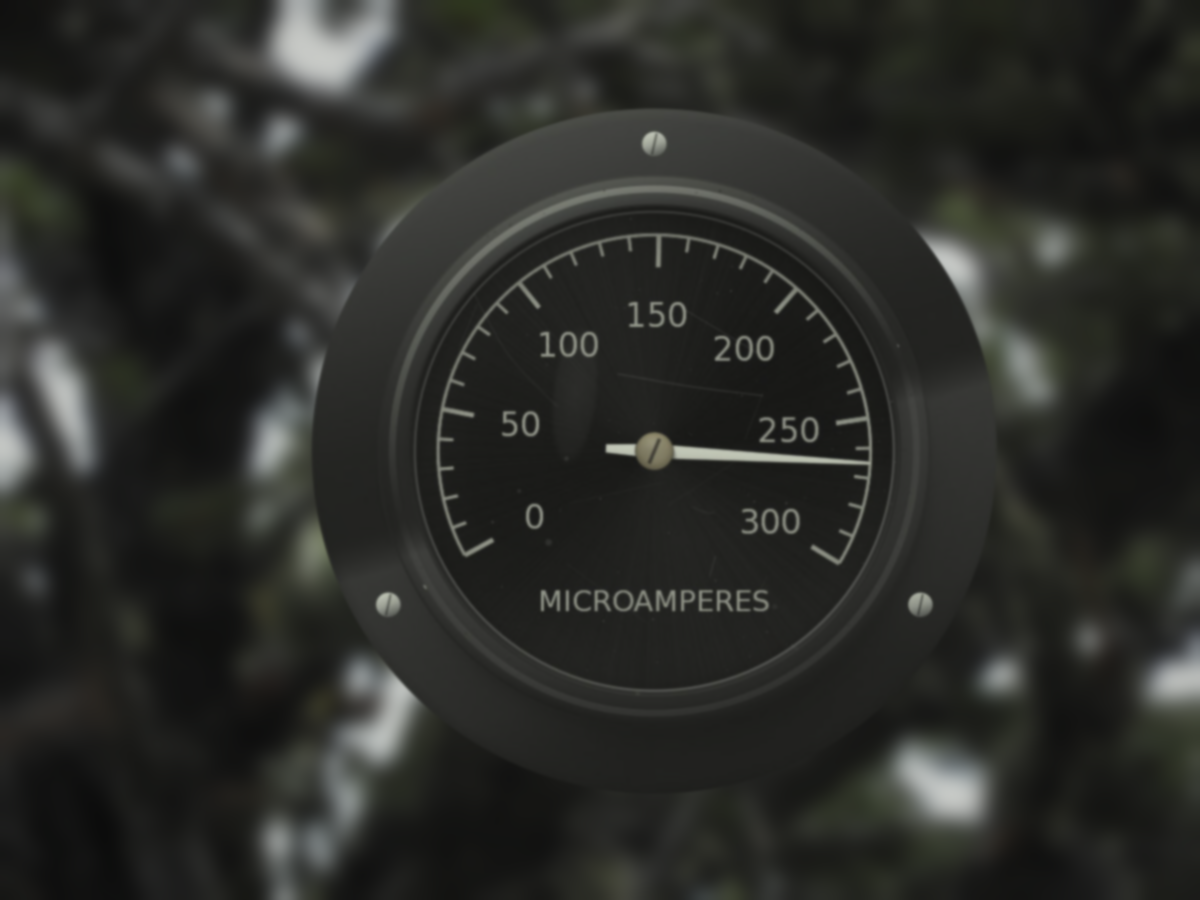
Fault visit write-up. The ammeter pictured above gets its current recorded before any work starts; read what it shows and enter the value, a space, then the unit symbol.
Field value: 265 µA
